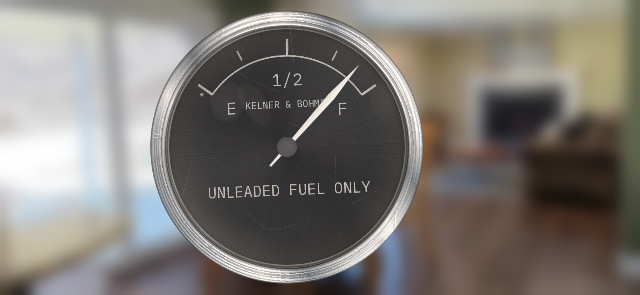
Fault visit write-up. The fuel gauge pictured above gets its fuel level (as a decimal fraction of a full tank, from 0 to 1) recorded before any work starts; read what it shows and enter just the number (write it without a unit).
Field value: 0.875
